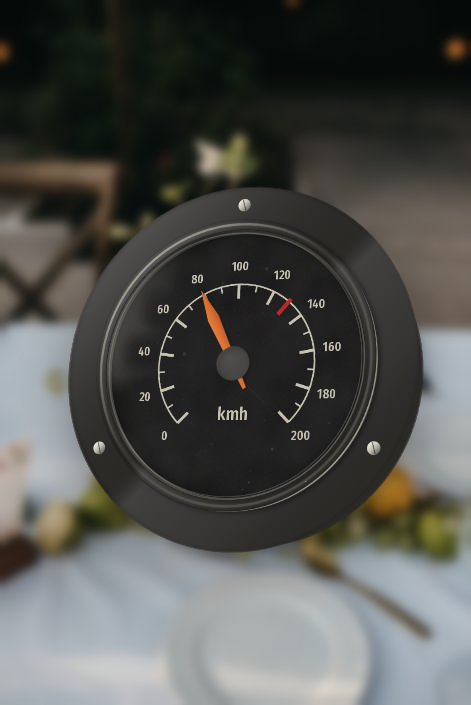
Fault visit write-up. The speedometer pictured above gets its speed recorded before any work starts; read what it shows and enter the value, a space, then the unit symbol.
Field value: 80 km/h
